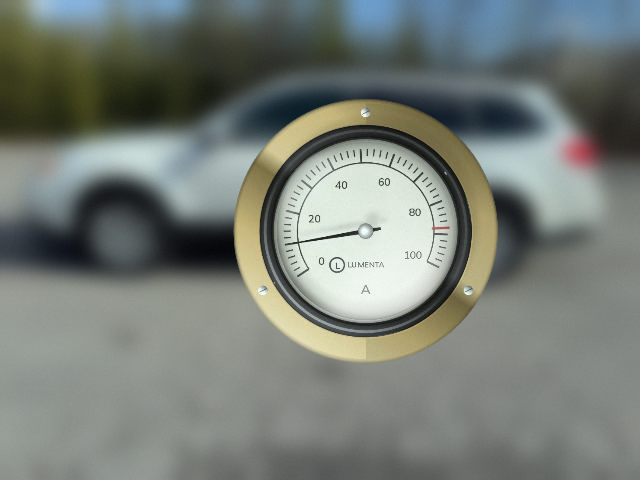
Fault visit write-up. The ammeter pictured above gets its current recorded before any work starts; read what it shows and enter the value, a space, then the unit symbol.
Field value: 10 A
